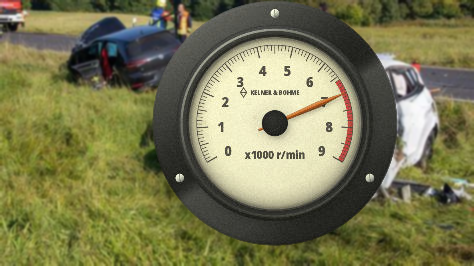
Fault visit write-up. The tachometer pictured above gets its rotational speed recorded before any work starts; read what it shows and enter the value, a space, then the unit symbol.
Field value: 7000 rpm
